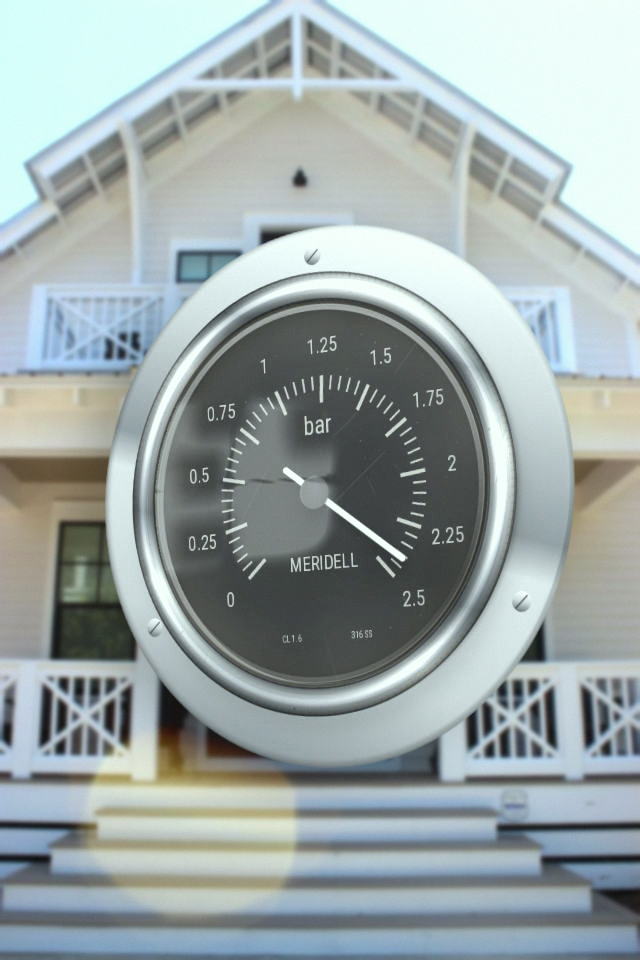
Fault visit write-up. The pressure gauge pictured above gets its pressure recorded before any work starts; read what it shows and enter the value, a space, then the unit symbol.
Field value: 2.4 bar
